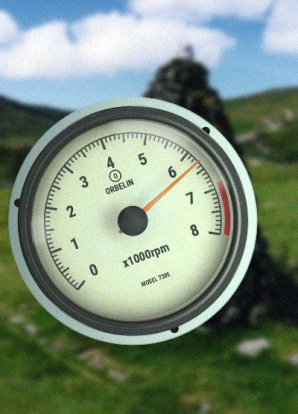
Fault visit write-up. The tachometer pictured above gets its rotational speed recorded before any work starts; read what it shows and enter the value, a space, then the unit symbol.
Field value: 6300 rpm
